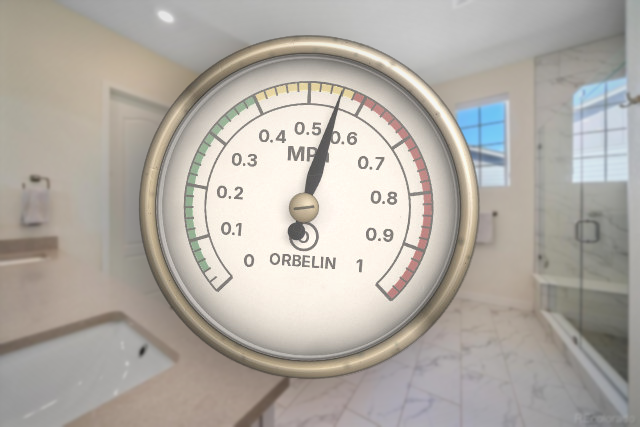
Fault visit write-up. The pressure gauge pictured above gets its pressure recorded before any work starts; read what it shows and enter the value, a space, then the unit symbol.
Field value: 0.56 MPa
